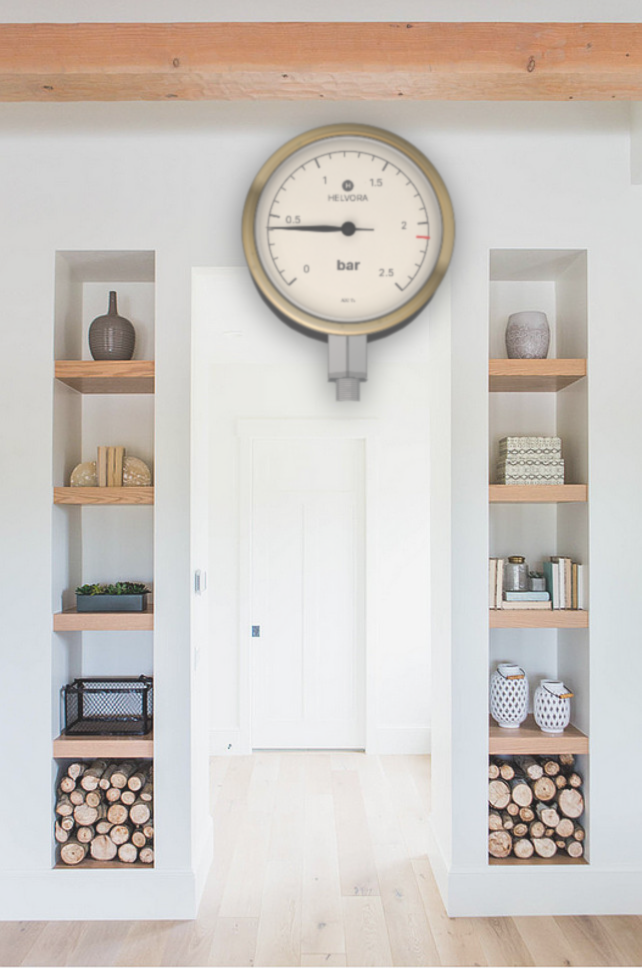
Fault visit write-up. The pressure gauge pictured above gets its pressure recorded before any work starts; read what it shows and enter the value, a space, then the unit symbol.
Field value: 0.4 bar
